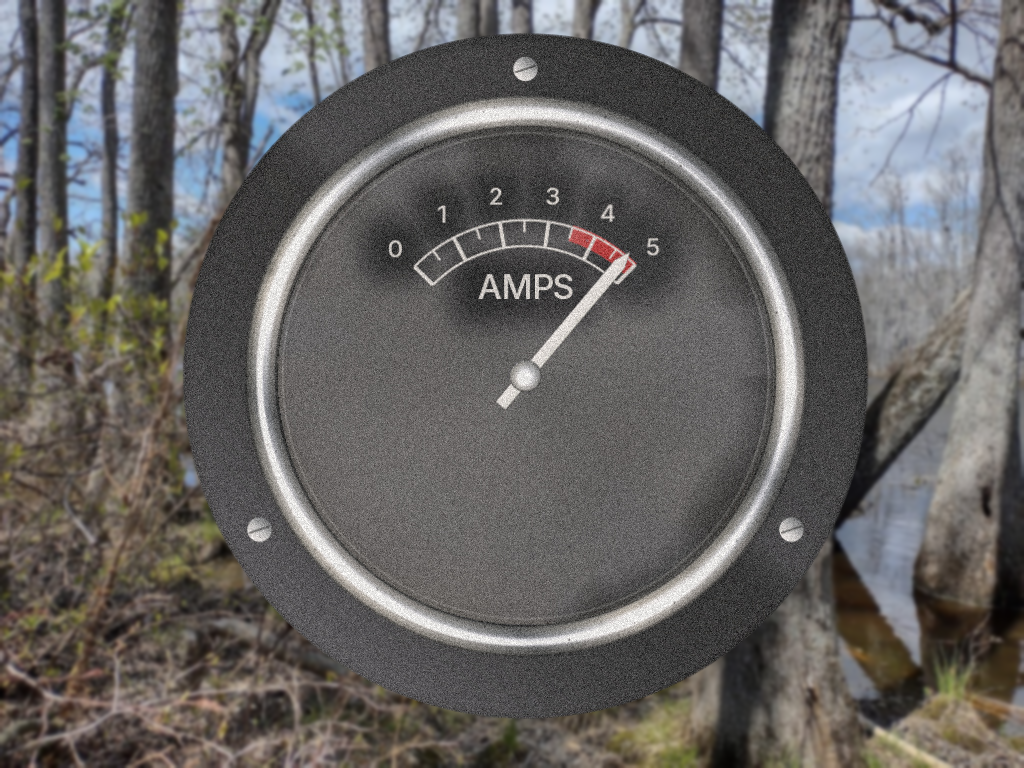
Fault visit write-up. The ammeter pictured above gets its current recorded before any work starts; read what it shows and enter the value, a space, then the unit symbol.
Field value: 4.75 A
